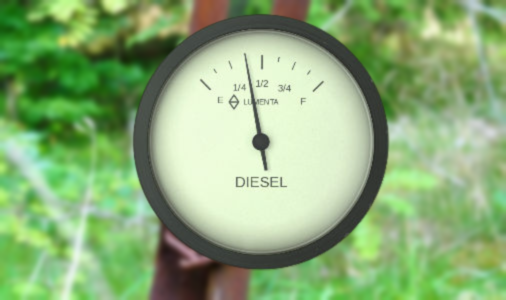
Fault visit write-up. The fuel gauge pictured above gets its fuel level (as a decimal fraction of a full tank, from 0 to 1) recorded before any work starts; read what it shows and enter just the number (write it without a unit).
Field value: 0.375
